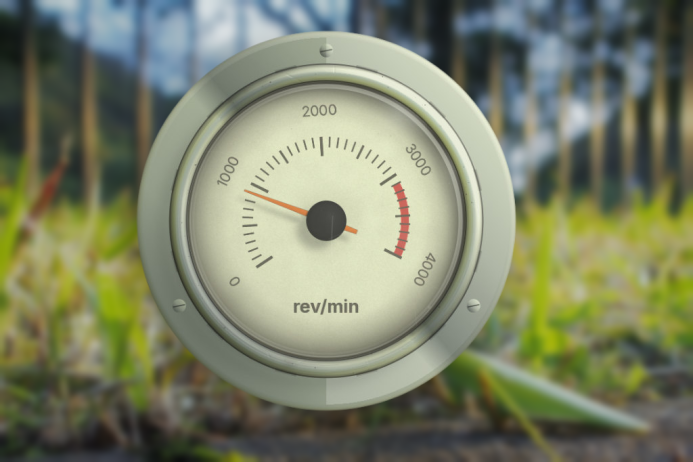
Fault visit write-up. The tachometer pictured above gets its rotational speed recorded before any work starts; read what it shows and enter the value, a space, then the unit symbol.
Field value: 900 rpm
